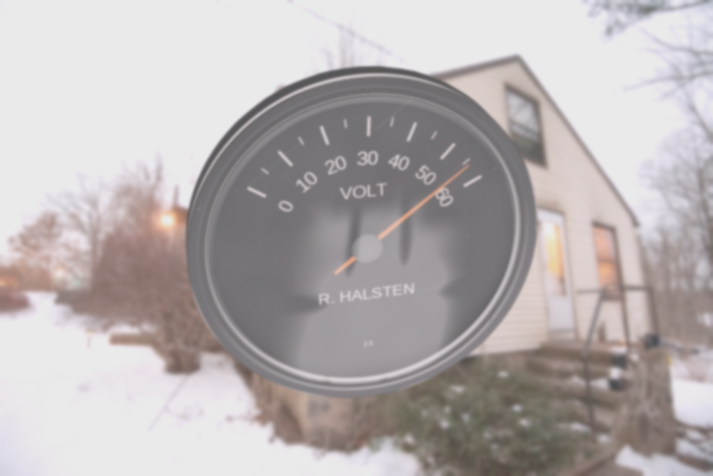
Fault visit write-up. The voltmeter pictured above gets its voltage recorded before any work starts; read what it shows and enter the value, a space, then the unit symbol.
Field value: 55 V
